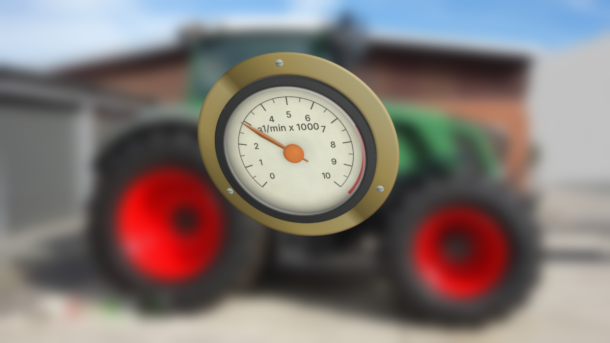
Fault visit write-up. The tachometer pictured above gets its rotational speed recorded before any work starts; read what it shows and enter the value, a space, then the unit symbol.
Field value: 3000 rpm
